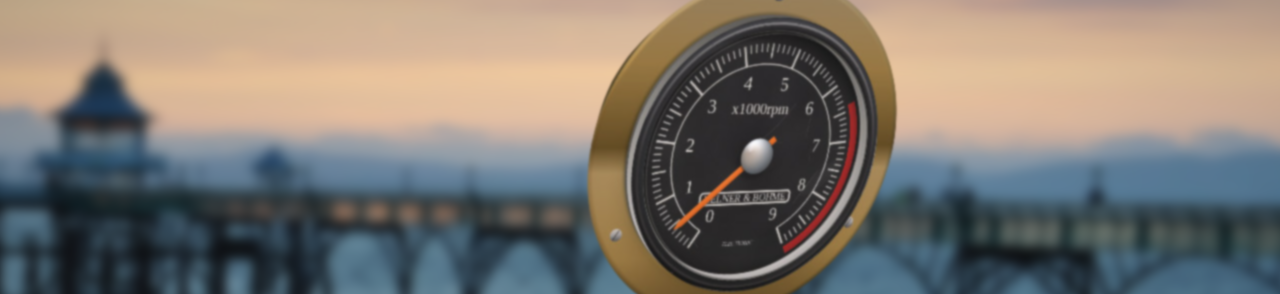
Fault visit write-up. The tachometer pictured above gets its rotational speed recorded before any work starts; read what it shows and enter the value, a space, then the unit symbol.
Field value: 500 rpm
